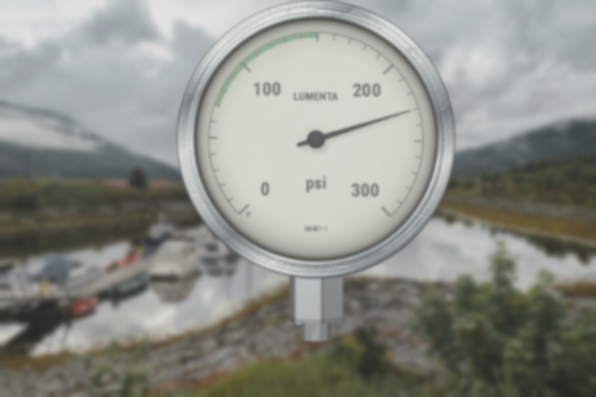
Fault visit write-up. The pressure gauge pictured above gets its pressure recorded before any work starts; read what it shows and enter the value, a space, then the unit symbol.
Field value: 230 psi
